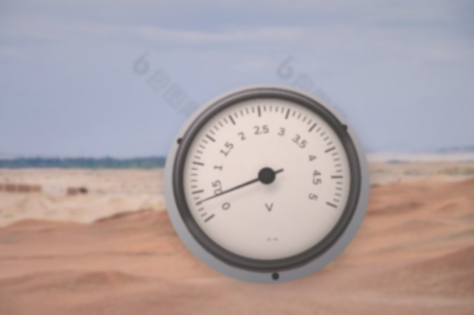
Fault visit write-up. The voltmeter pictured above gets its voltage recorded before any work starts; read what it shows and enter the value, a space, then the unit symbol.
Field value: 0.3 V
